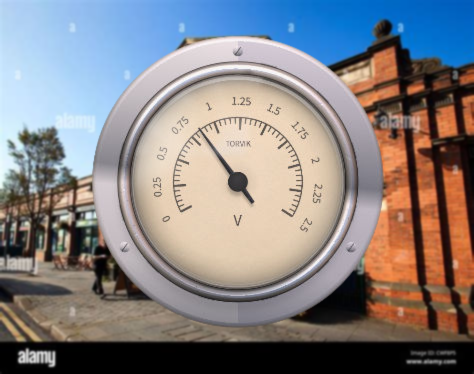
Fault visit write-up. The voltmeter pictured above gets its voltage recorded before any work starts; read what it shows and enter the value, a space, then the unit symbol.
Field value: 0.85 V
